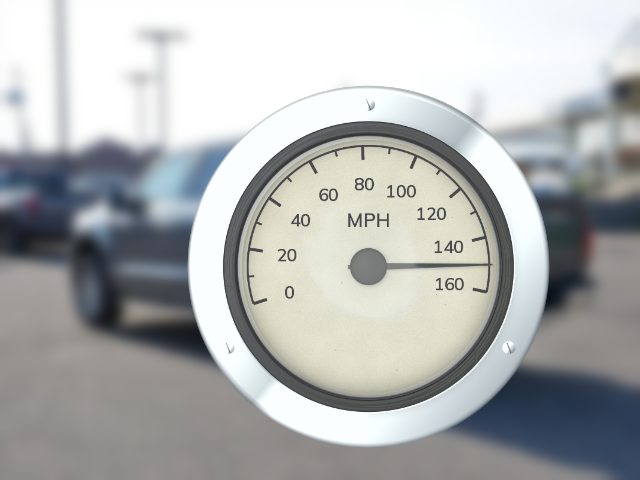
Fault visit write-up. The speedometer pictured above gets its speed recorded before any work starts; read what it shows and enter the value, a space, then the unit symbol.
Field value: 150 mph
